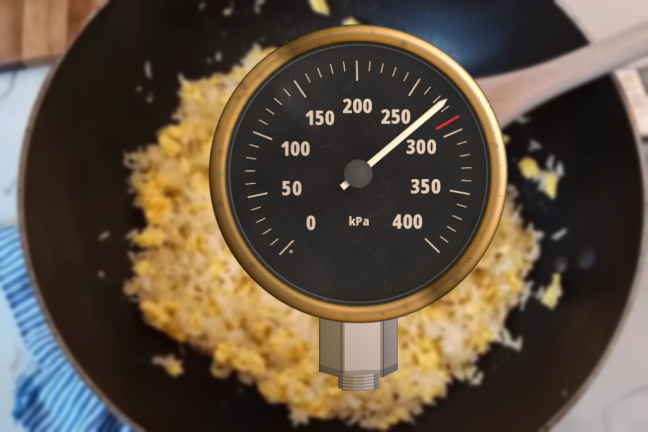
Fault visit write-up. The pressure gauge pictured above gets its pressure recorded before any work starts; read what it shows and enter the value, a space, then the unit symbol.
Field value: 275 kPa
